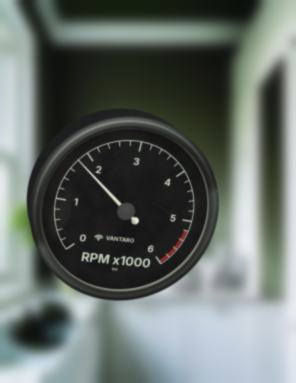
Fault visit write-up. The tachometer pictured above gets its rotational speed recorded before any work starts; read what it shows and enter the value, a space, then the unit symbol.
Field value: 1800 rpm
